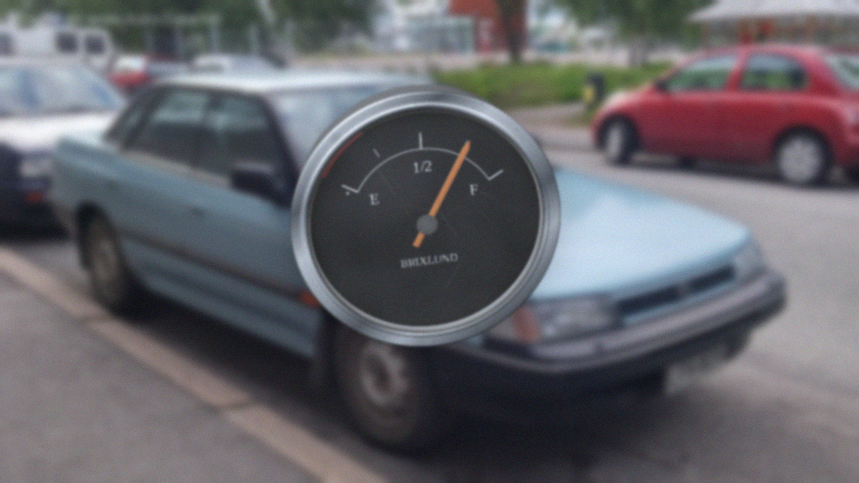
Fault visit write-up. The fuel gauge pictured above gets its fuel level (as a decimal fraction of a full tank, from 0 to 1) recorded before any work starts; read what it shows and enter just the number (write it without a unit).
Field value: 0.75
